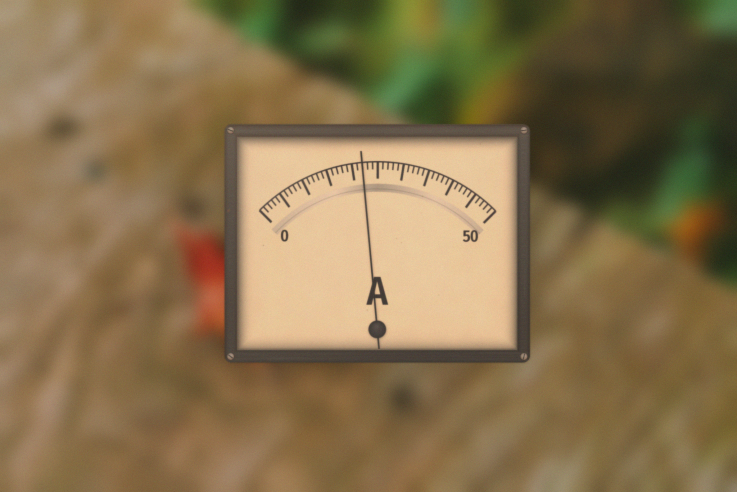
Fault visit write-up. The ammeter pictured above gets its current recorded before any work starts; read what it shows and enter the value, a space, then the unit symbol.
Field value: 22 A
